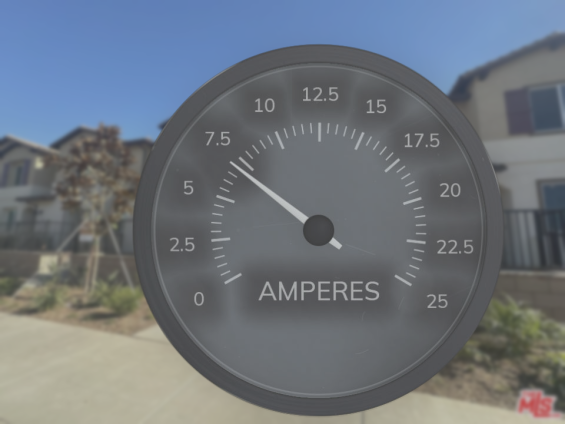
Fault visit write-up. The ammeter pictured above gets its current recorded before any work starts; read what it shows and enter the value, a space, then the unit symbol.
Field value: 7 A
